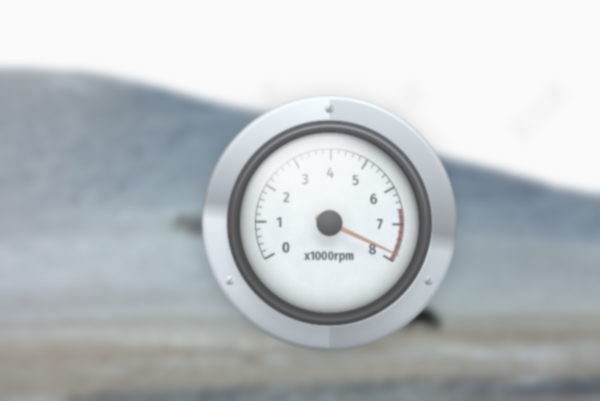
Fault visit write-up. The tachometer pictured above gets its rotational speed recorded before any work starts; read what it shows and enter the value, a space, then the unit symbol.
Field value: 7800 rpm
